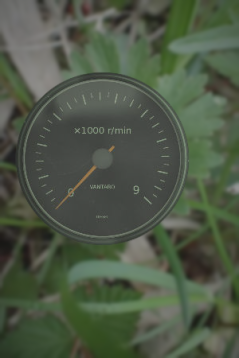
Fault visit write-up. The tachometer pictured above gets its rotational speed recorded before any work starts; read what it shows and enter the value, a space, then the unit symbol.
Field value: 0 rpm
